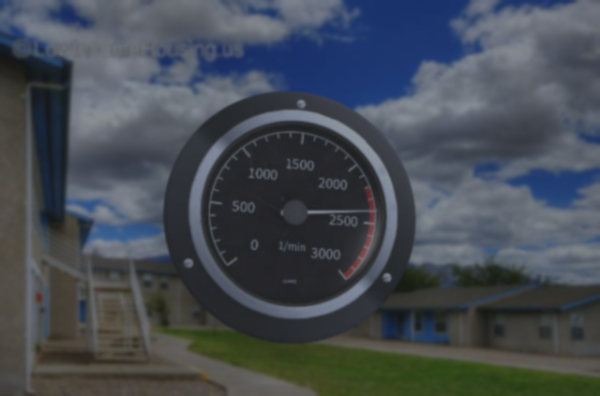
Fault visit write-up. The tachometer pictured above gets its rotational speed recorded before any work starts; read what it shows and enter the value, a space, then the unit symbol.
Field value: 2400 rpm
